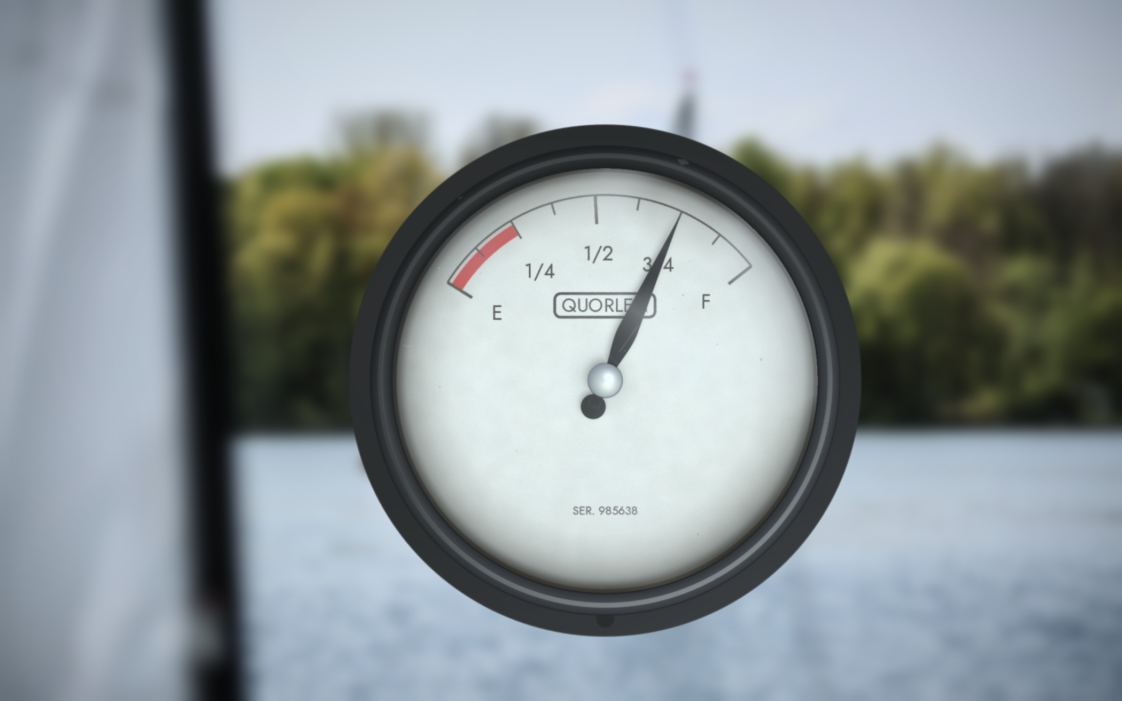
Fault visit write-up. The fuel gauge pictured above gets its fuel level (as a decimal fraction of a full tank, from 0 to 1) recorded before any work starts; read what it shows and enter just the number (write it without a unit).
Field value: 0.75
